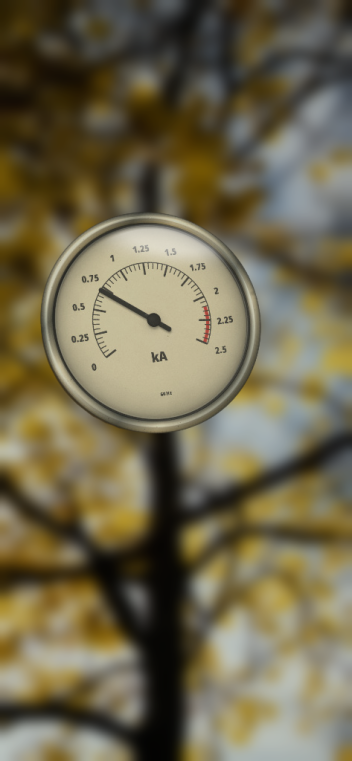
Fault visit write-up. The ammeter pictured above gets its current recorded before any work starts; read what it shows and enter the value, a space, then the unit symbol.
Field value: 0.7 kA
